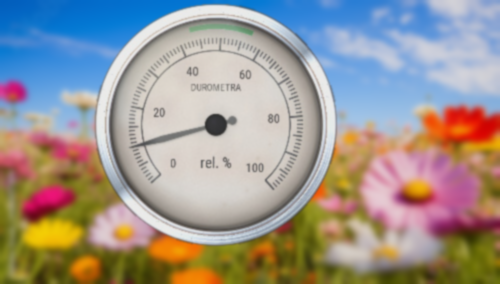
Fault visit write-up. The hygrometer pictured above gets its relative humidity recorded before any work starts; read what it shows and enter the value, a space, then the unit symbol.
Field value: 10 %
